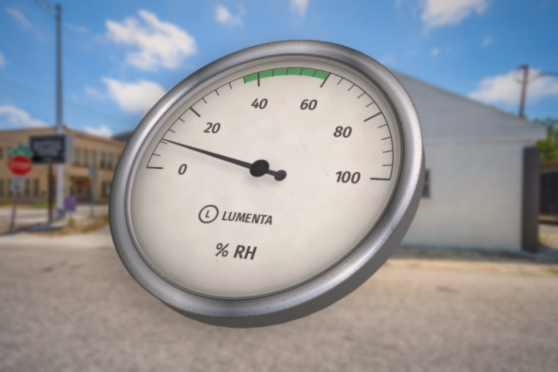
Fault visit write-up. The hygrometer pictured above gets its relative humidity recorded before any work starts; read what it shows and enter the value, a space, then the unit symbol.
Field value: 8 %
